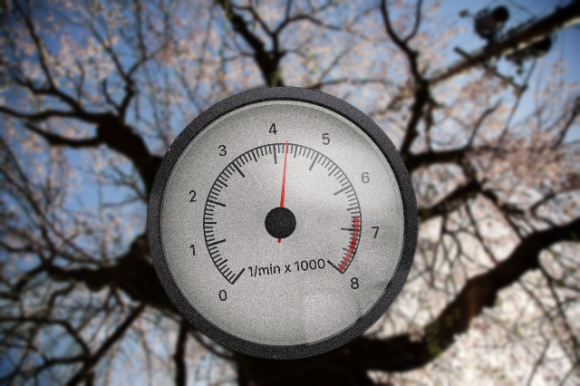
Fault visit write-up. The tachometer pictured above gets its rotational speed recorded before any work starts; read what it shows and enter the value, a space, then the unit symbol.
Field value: 4300 rpm
